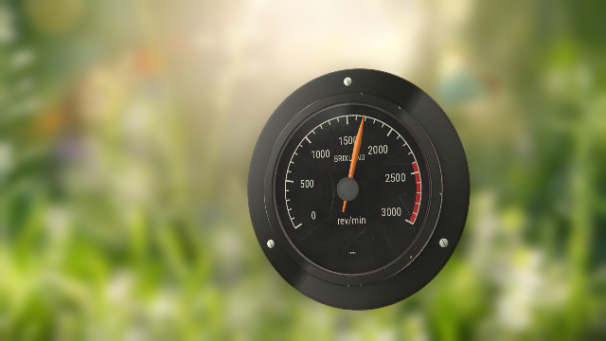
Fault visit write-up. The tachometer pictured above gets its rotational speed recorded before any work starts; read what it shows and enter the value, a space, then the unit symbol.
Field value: 1700 rpm
